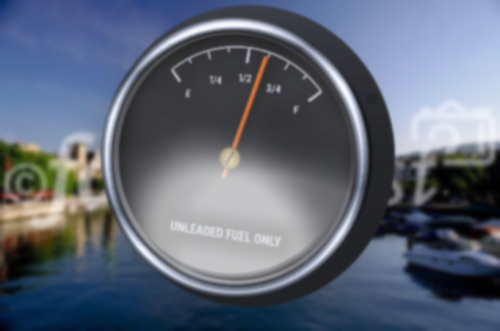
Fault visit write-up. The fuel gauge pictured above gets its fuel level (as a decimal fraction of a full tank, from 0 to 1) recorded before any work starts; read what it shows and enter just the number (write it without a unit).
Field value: 0.625
